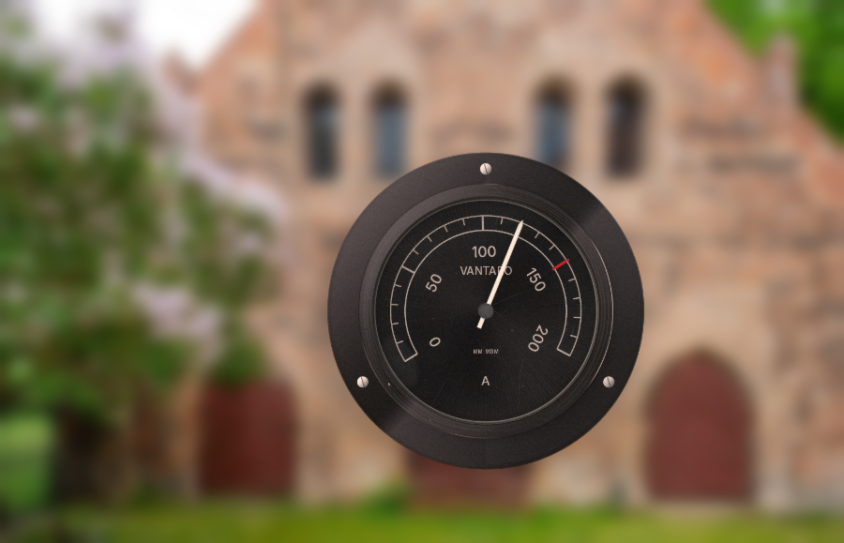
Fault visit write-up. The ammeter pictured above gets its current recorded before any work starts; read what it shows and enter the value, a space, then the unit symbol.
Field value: 120 A
